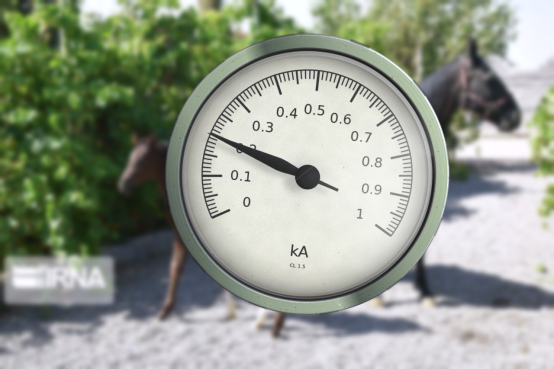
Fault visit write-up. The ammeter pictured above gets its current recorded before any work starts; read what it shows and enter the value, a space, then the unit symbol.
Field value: 0.2 kA
